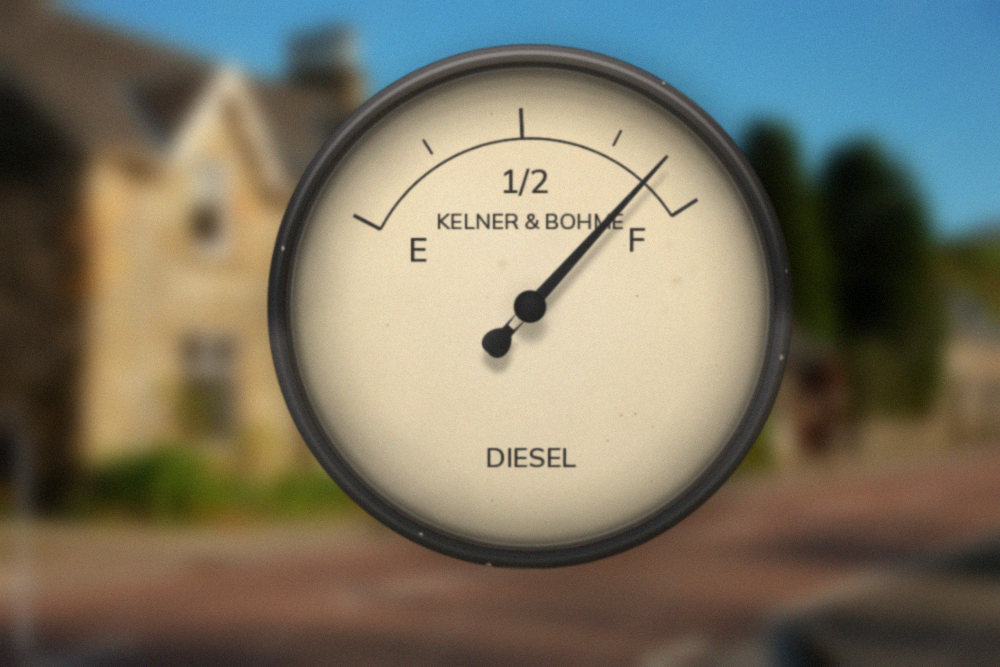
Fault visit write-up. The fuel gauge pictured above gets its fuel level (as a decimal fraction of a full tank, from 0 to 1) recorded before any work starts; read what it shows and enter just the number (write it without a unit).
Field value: 0.875
